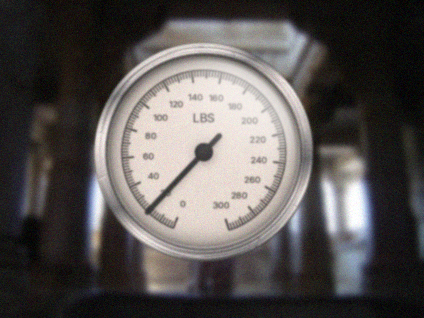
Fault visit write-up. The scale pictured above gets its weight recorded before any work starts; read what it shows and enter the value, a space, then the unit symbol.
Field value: 20 lb
